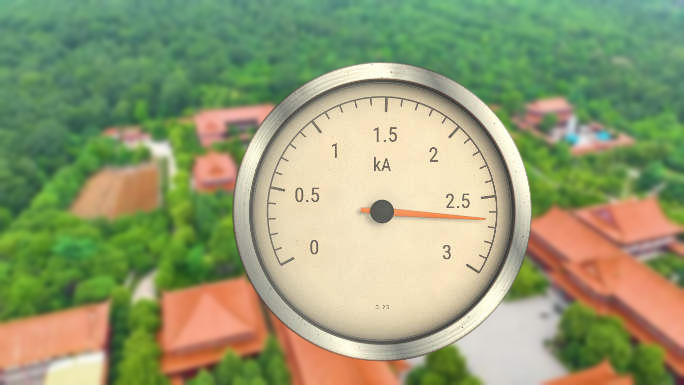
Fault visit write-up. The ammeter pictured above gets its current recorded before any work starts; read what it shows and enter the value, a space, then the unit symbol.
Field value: 2.65 kA
